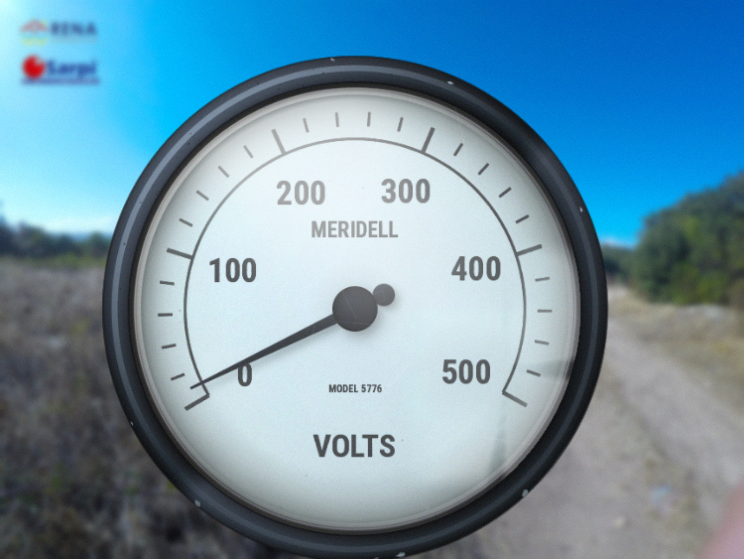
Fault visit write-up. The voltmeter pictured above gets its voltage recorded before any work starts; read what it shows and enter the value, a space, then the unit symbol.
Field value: 10 V
